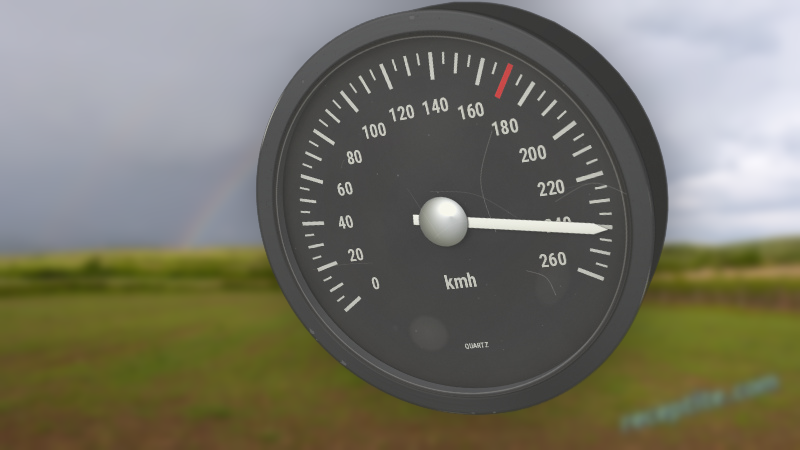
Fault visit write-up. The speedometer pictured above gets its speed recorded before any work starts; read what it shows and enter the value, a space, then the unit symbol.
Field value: 240 km/h
